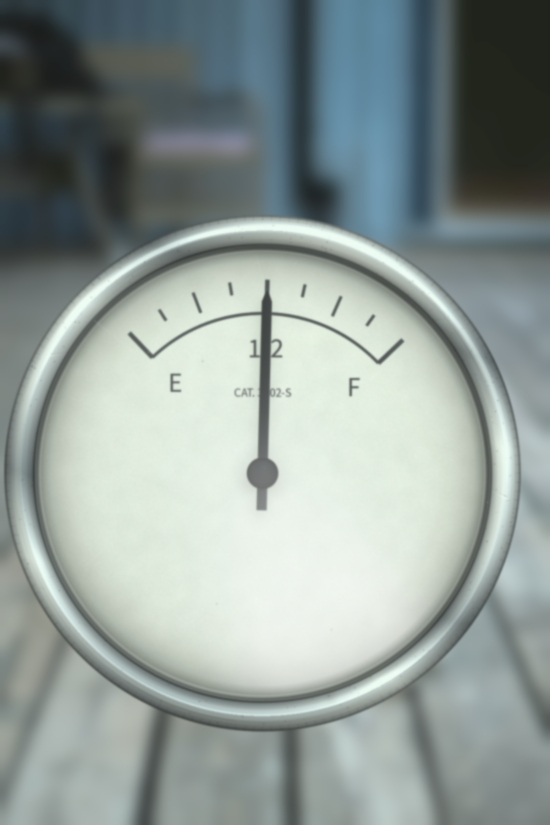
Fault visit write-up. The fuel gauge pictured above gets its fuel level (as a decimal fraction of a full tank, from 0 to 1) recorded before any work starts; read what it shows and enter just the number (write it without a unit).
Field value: 0.5
